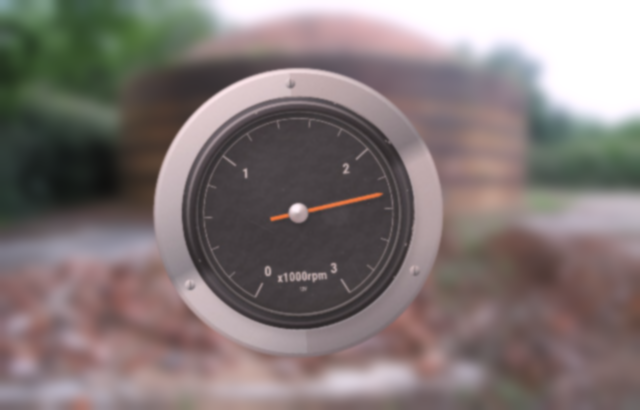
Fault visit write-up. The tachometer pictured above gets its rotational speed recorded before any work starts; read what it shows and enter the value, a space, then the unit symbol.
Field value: 2300 rpm
